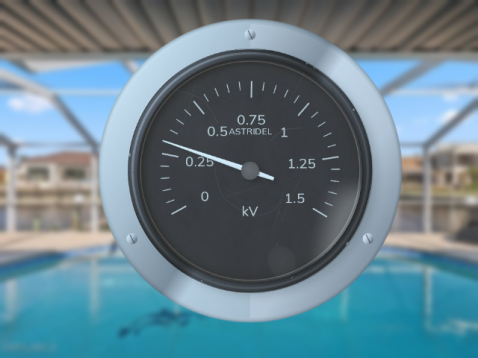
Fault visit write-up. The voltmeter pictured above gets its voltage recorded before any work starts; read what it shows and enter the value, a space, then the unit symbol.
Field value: 0.3 kV
